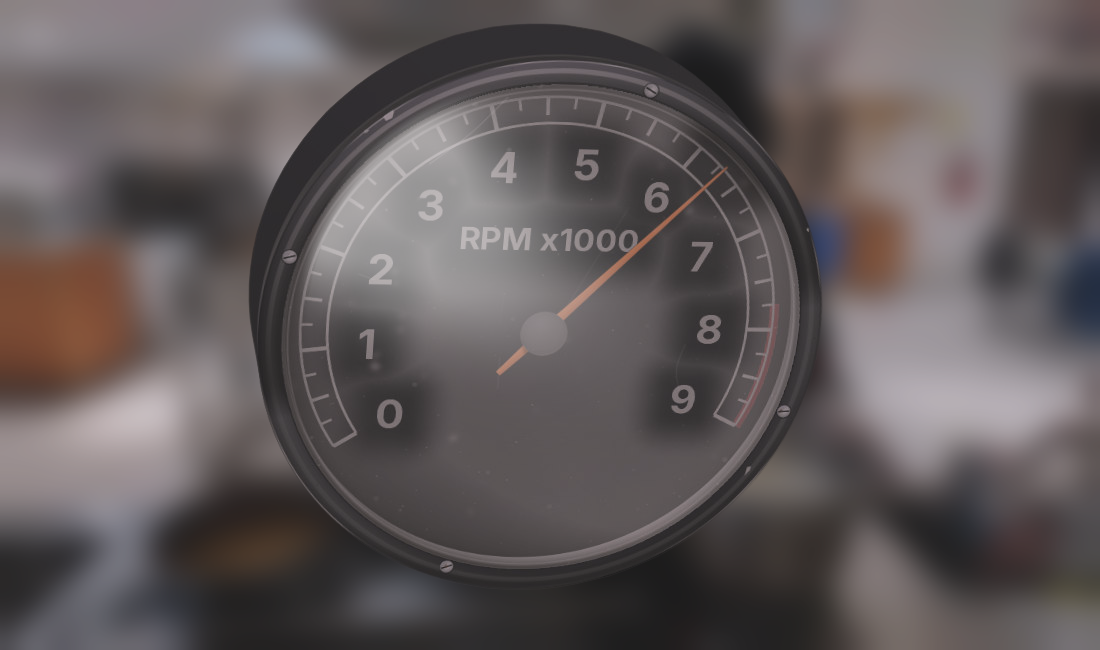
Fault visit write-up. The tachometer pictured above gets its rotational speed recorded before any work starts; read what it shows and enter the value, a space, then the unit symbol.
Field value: 6250 rpm
